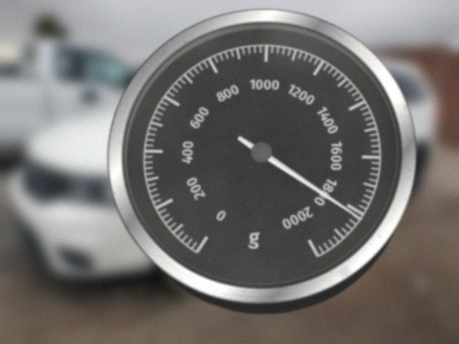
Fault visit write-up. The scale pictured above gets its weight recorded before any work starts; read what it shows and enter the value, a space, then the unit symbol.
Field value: 1820 g
